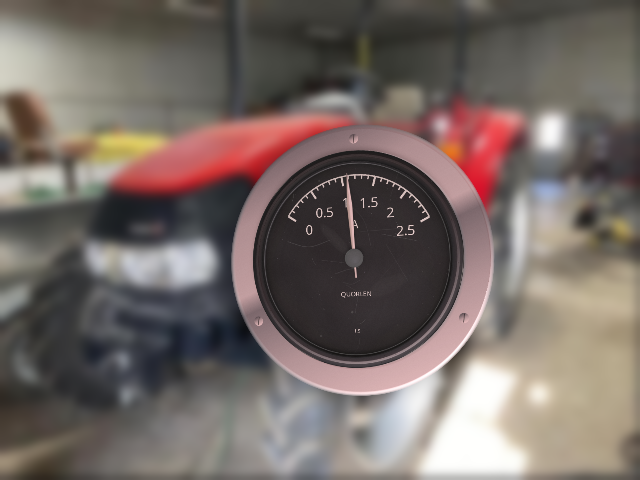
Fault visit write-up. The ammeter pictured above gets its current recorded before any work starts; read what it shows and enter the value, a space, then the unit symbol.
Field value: 1.1 A
